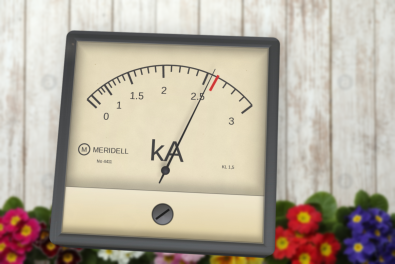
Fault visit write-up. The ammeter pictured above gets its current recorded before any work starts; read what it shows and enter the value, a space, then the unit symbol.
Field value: 2.55 kA
